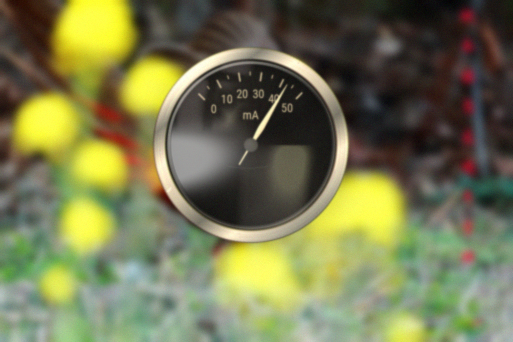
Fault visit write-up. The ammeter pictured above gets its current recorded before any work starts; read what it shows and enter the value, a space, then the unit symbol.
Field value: 42.5 mA
